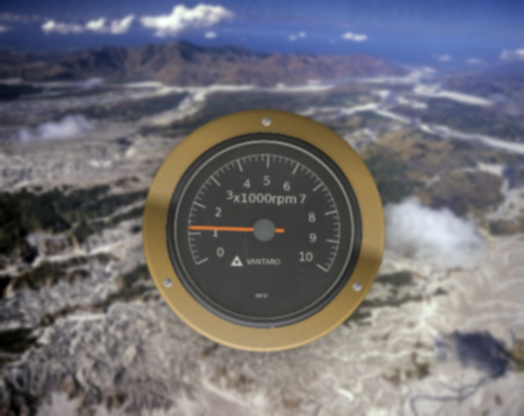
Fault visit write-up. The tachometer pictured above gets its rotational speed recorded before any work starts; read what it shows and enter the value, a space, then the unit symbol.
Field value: 1200 rpm
